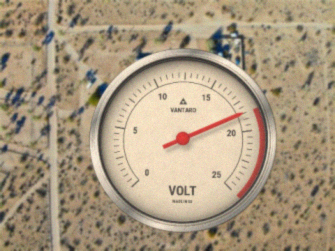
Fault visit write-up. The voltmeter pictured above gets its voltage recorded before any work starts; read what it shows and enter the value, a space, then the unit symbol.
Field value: 18.5 V
